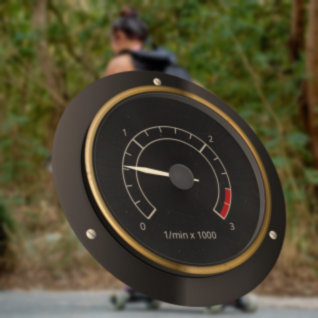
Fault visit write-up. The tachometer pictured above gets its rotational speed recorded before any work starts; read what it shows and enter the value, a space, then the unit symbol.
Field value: 600 rpm
